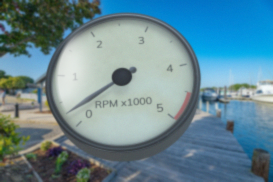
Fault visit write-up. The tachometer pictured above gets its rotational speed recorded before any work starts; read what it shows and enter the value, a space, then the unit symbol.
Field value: 250 rpm
